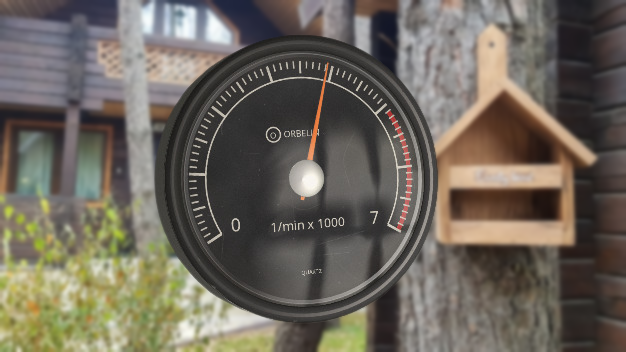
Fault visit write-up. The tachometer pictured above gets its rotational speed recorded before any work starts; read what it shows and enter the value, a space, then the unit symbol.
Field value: 3900 rpm
